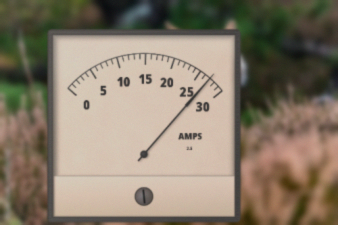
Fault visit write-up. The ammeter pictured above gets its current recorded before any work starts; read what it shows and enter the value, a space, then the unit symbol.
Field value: 27 A
